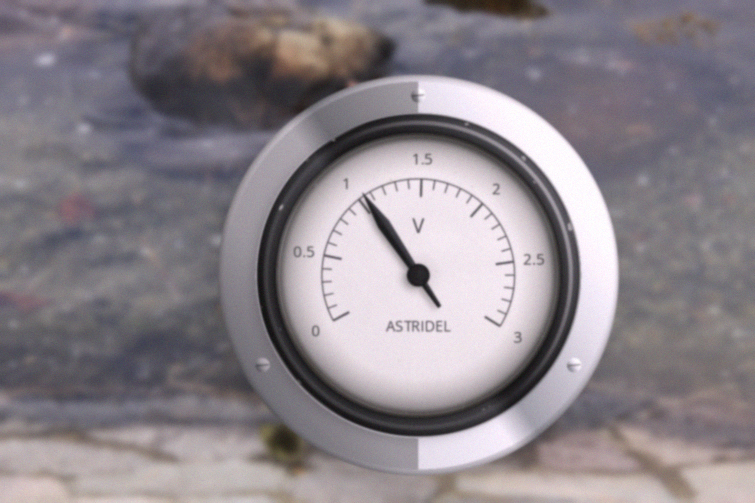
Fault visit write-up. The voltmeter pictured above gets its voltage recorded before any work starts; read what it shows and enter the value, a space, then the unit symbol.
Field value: 1.05 V
